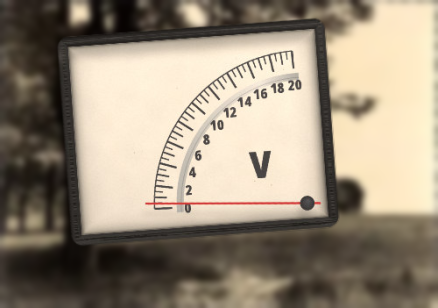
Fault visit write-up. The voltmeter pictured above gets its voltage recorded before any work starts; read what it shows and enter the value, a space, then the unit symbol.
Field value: 0.5 V
